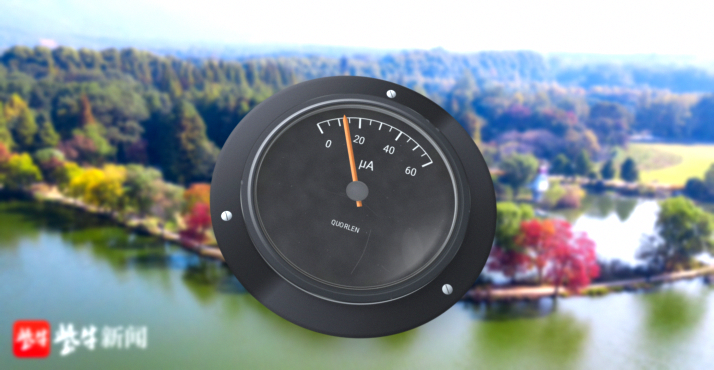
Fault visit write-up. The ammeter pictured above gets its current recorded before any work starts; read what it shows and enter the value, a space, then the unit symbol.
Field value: 12.5 µA
